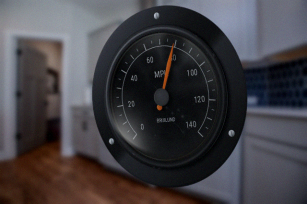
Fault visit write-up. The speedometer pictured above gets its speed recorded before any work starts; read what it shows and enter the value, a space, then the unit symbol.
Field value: 80 mph
